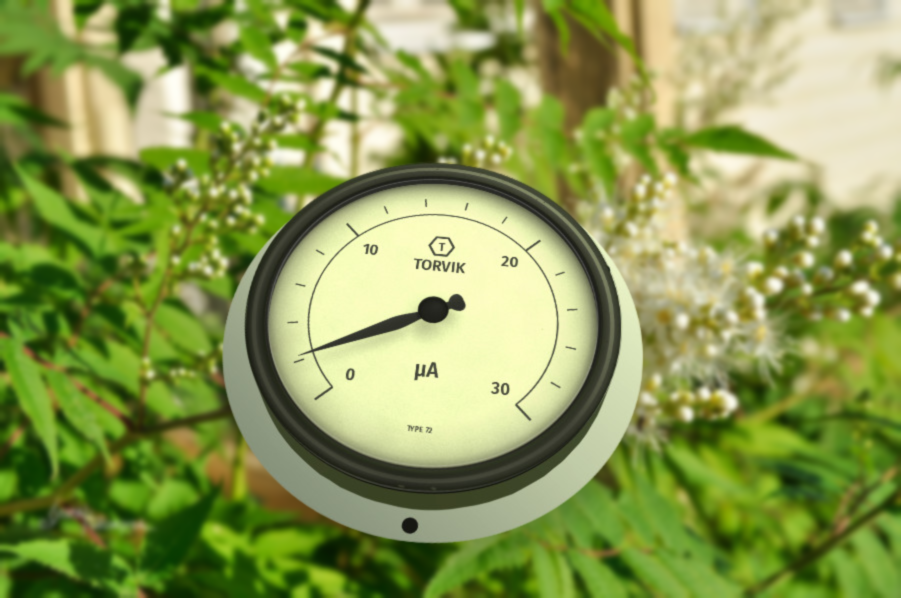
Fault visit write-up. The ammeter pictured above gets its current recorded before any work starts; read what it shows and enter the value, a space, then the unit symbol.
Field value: 2 µA
